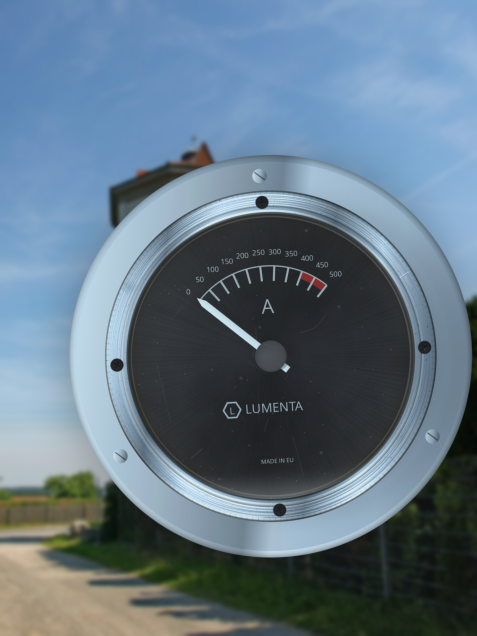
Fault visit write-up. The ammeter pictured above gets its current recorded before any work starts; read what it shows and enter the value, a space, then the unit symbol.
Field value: 0 A
